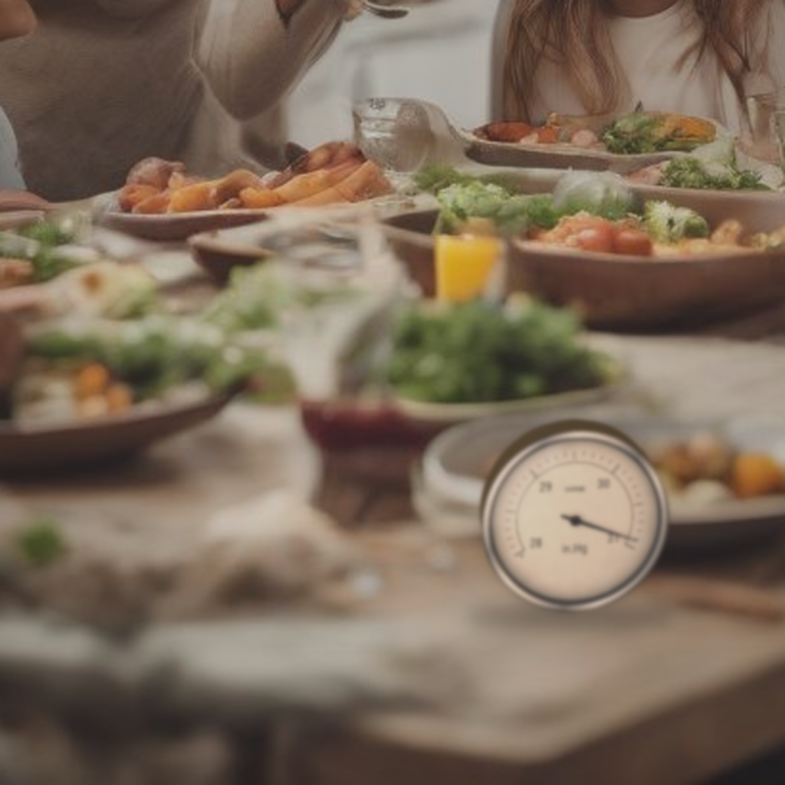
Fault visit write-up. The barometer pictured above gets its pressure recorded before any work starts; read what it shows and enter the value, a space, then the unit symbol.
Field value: 30.9 inHg
